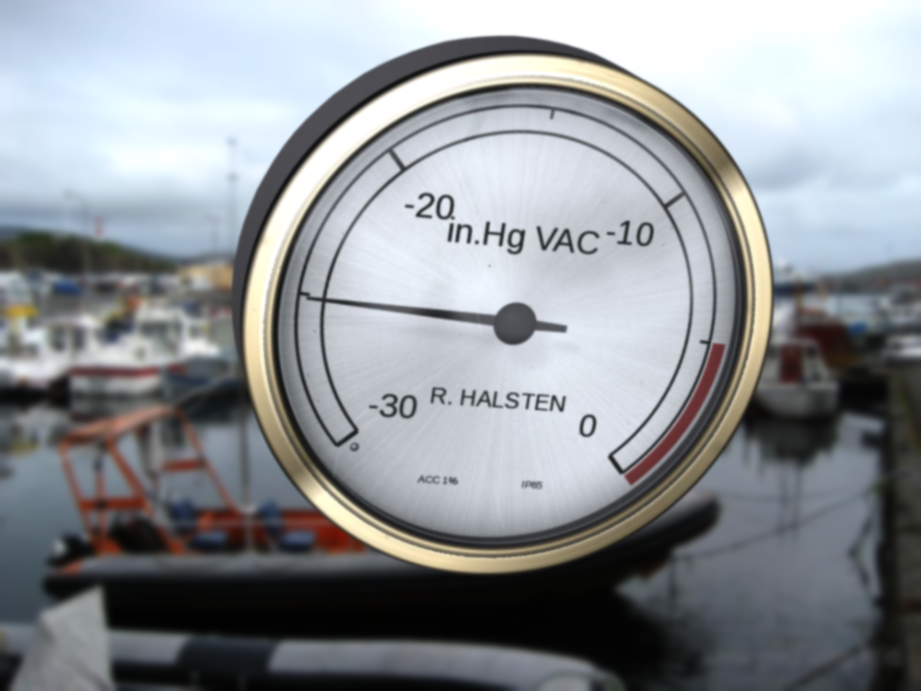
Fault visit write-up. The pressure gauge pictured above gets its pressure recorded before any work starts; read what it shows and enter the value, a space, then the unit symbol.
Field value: -25 inHg
